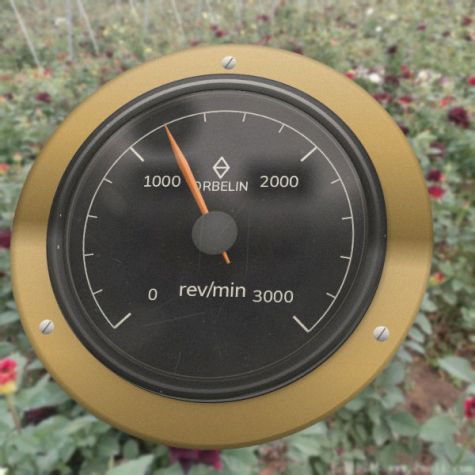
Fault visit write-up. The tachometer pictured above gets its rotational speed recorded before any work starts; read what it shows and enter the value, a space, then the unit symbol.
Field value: 1200 rpm
